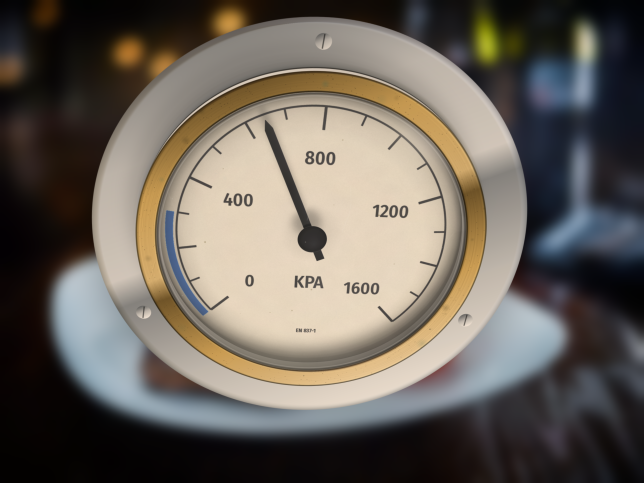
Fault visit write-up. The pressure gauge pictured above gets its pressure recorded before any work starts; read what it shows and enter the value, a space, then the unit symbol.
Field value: 650 kPa
